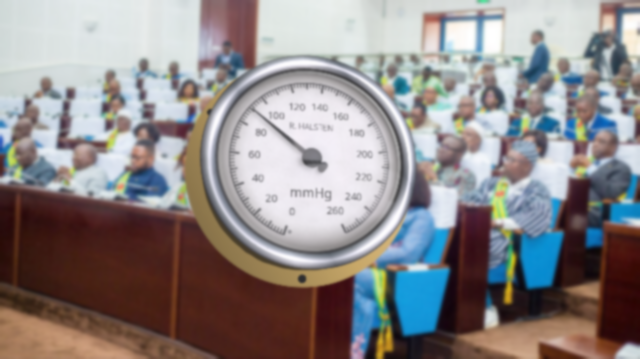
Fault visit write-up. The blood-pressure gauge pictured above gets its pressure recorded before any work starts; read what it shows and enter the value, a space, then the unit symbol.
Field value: 90 mmHg
